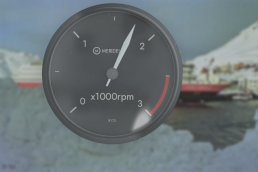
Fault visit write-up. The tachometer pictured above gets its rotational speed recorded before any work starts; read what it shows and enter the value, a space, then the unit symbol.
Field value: 1750 rpm
